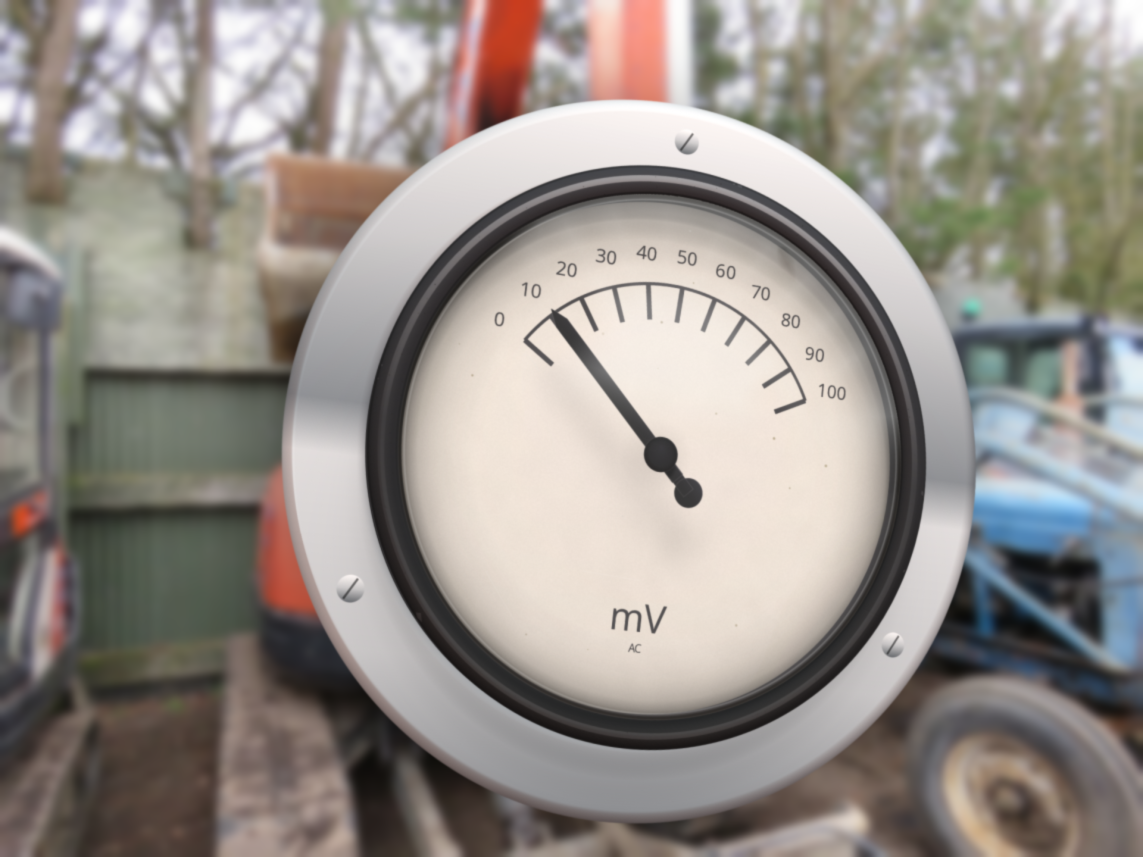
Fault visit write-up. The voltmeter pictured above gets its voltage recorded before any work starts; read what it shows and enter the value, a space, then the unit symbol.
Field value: 10 mV
